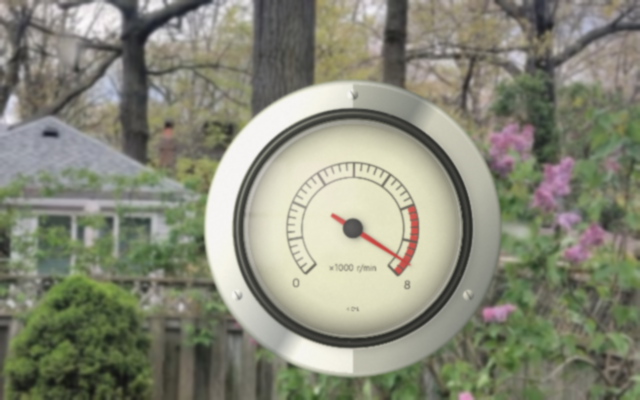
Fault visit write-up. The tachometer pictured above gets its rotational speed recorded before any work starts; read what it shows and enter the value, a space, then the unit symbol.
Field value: 7600 rpm
